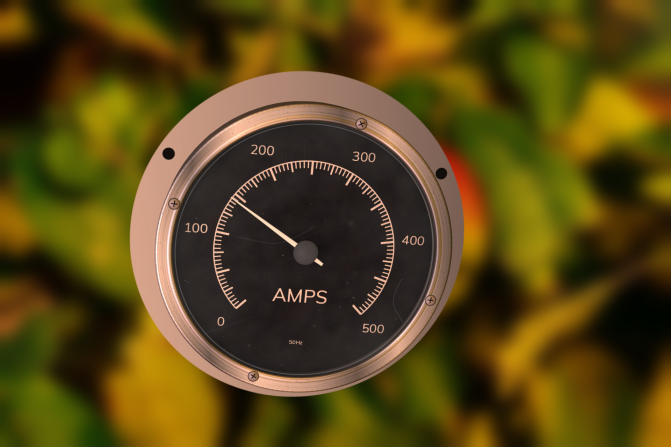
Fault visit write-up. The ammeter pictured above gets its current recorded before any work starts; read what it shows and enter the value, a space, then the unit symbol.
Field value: 145 A
